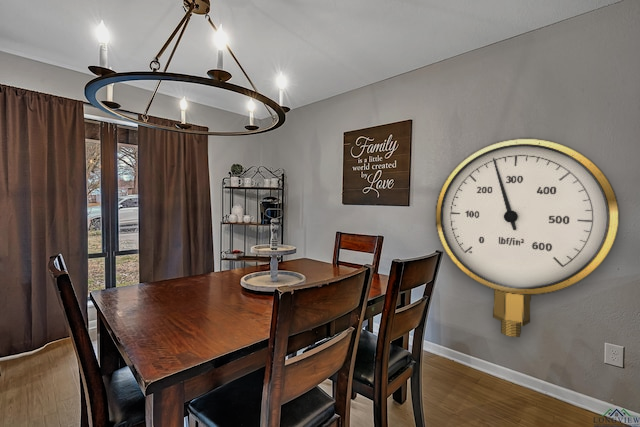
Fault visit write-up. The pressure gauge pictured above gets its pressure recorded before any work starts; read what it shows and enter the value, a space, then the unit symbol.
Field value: 260 psi
